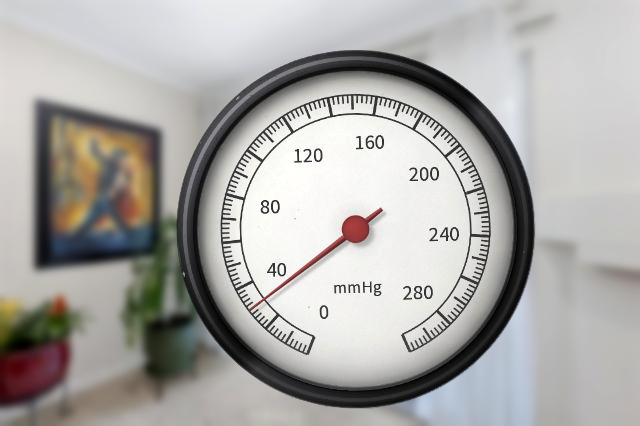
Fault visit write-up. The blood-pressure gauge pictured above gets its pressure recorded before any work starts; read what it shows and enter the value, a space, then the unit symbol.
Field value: 30 mmHg
